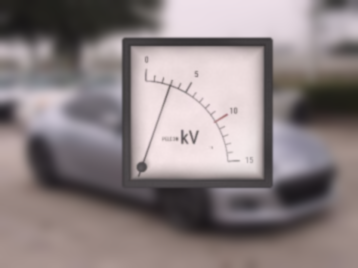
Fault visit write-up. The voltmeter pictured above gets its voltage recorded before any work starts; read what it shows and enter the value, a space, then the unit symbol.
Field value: 3 kV
